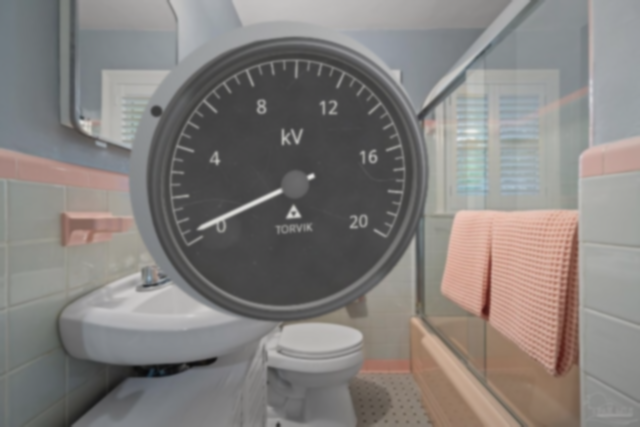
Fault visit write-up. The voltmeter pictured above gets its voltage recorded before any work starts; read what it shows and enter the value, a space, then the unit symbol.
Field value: 0.5 kV
